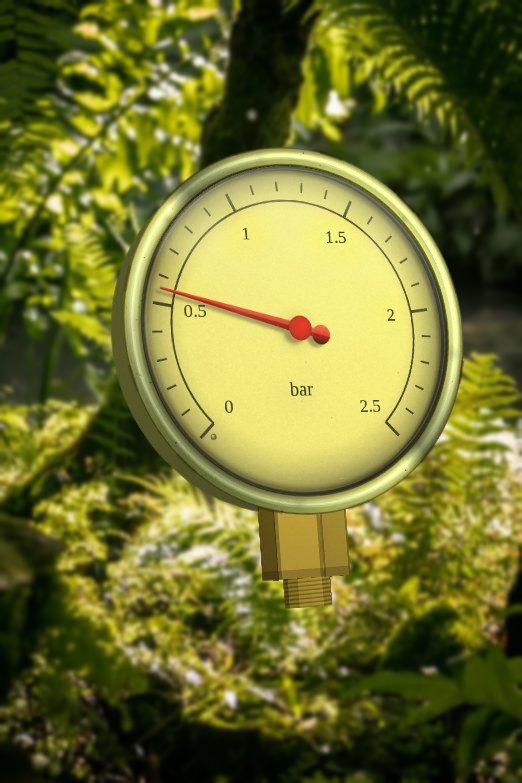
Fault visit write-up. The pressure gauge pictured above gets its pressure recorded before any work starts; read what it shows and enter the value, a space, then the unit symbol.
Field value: 0.55 bar
